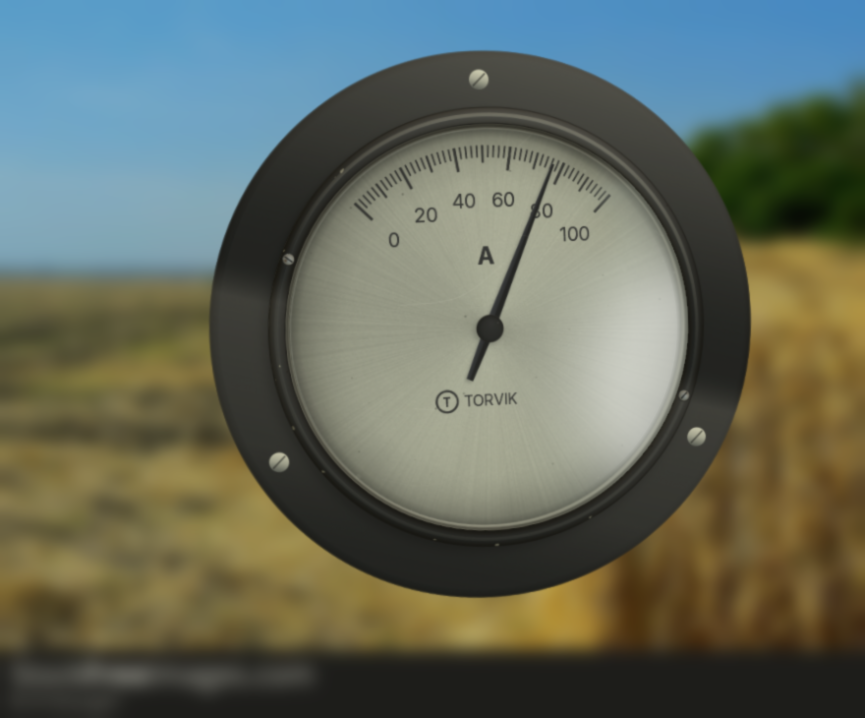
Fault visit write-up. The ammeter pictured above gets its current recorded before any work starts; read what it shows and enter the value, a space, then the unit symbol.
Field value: 76 A
